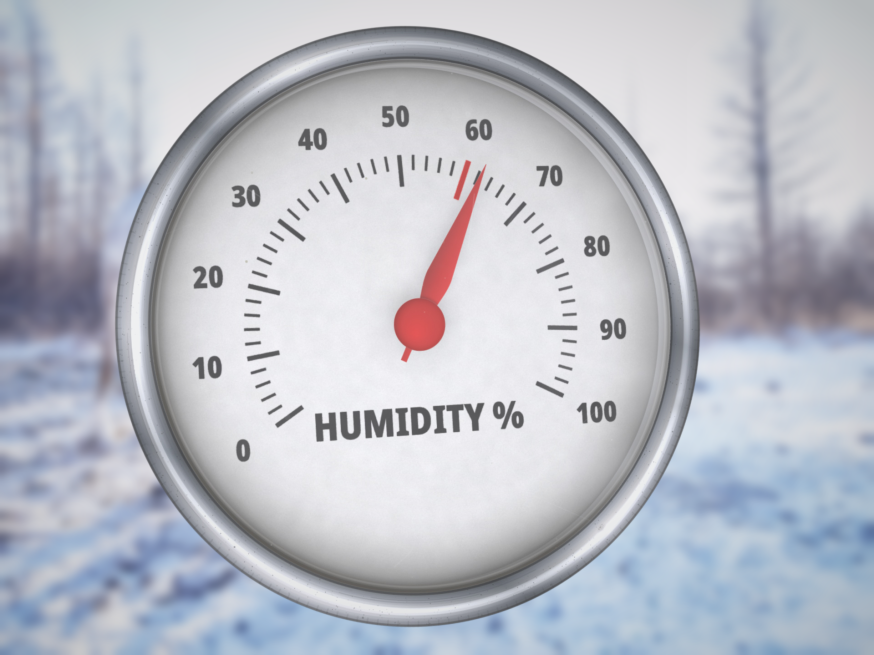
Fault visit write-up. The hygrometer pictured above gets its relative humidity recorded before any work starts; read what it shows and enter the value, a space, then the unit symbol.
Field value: 62 %
